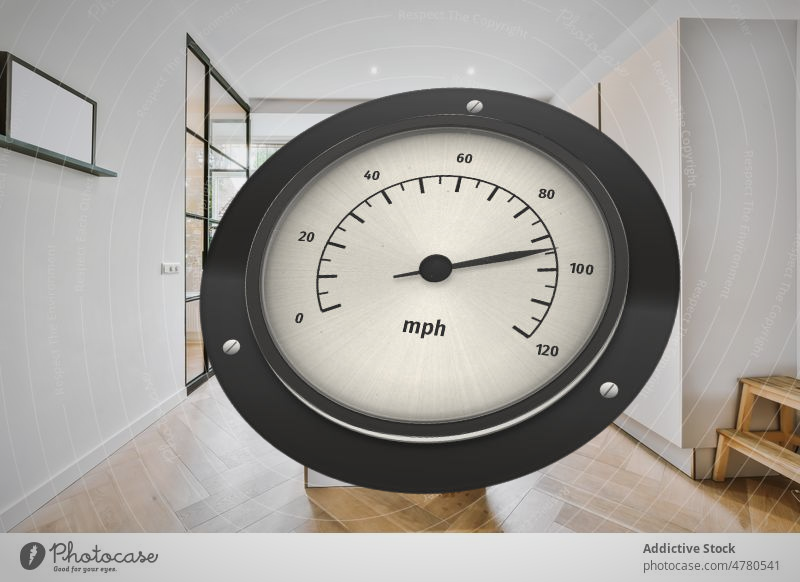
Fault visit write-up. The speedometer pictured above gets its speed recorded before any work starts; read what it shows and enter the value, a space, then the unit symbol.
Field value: 95 mph
